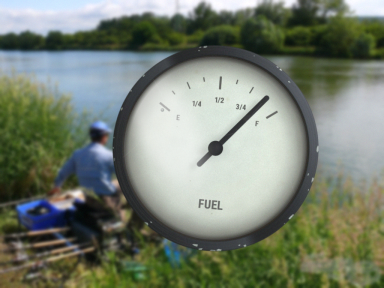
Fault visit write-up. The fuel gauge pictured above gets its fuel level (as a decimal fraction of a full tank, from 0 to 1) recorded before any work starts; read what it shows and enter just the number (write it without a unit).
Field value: 0.875
